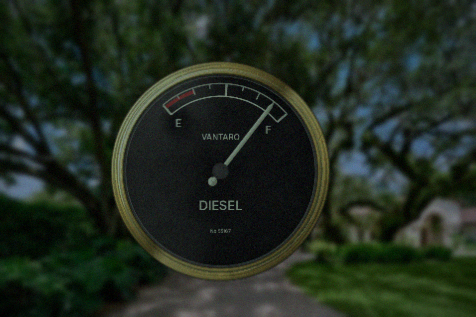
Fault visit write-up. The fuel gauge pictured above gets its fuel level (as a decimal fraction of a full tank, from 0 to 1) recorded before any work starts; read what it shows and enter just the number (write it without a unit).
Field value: 0.875
